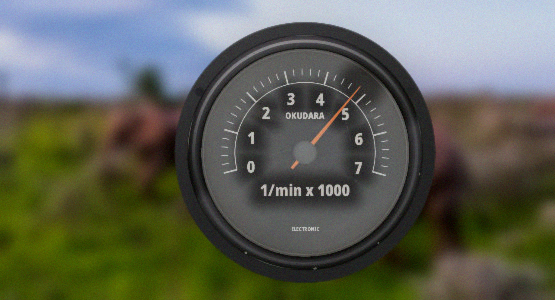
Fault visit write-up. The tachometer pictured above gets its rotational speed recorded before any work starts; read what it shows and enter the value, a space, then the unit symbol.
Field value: 4800 rpm
